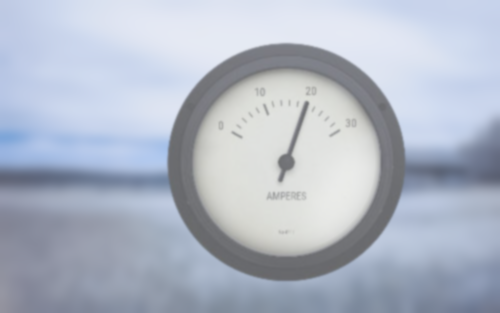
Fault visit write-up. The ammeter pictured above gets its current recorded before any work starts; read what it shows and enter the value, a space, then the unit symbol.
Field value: 20 A
